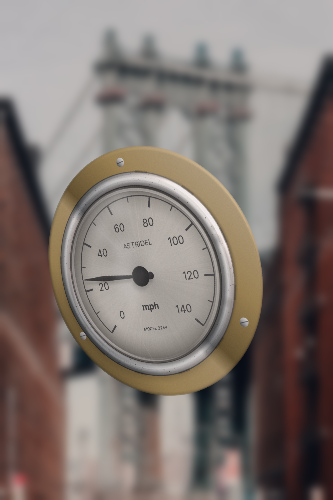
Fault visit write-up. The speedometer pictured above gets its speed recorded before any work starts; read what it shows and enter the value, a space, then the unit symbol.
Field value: 25 mph
